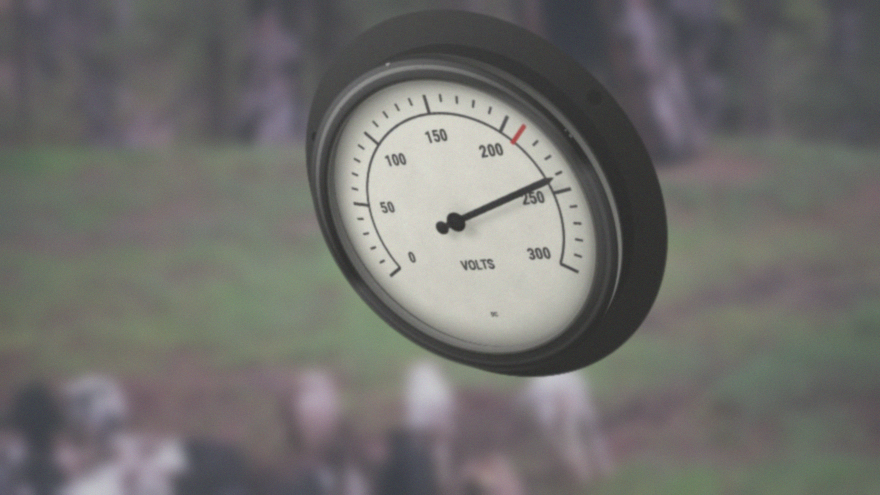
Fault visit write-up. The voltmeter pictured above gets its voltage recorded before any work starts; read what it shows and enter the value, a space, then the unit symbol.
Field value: 240 V
